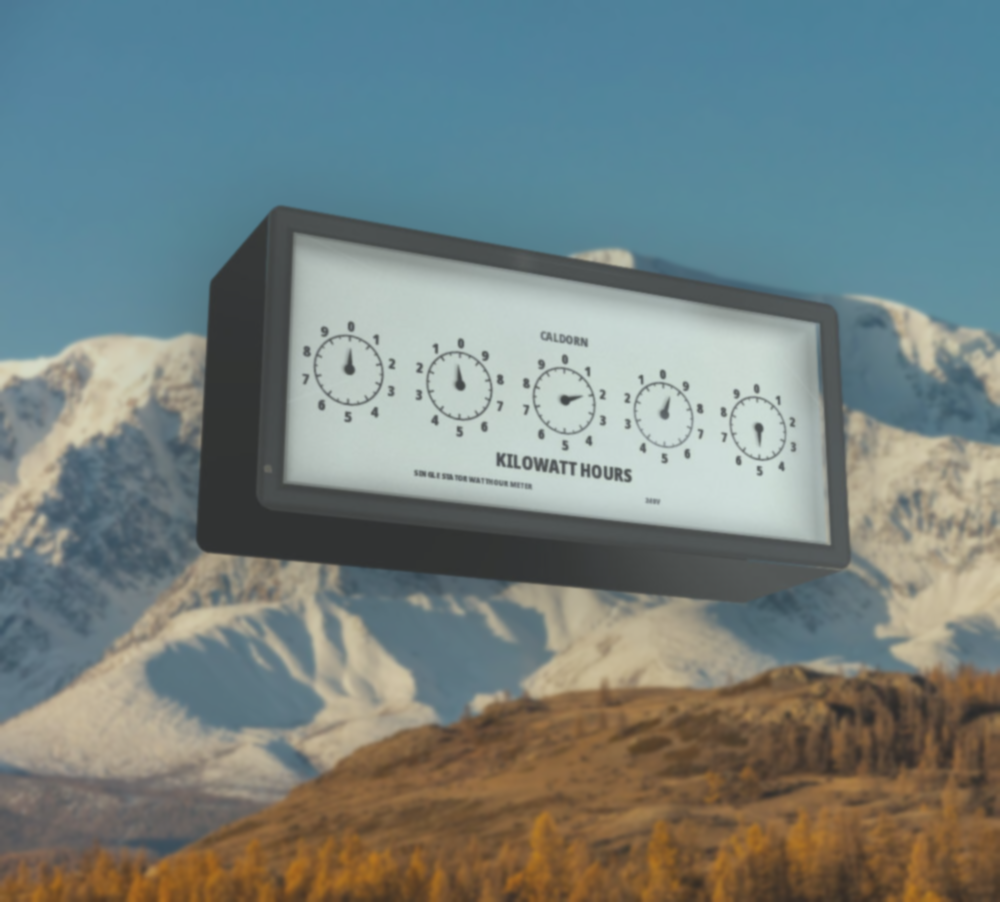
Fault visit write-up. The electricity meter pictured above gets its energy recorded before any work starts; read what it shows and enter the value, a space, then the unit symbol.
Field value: 195 kWh
